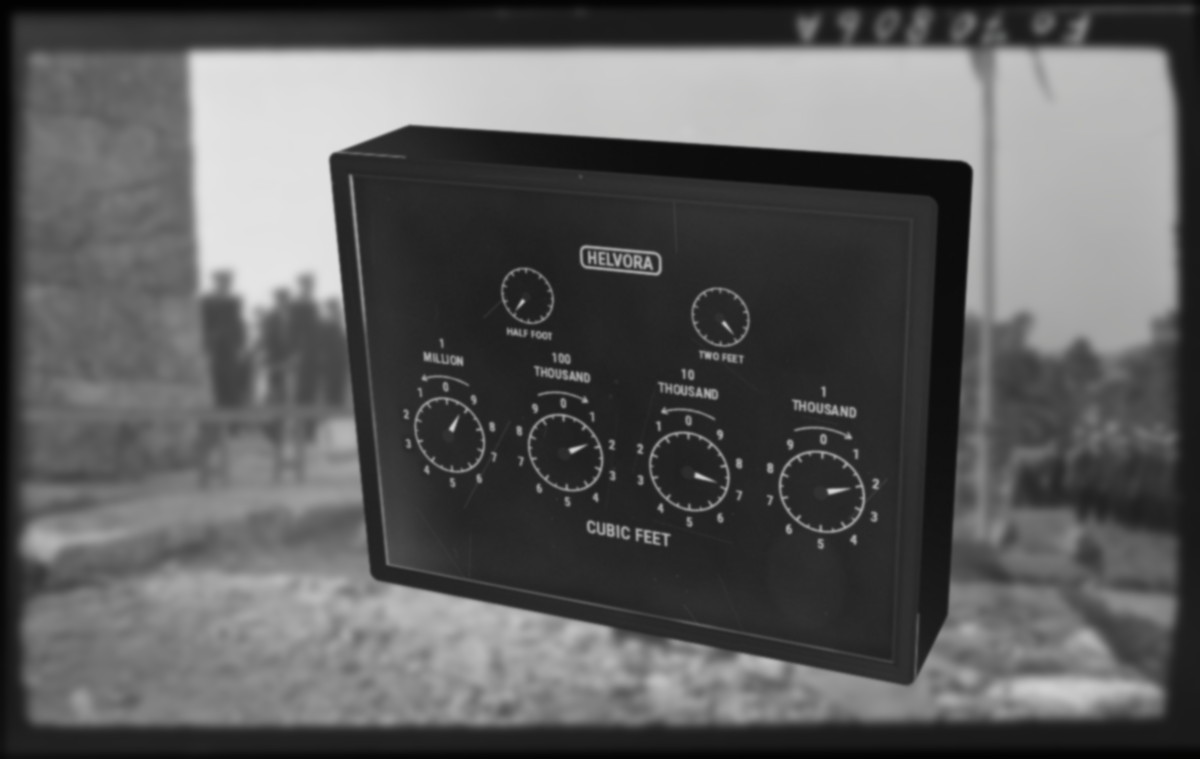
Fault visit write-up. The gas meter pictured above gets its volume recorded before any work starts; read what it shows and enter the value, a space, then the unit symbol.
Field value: 917200 ft³
